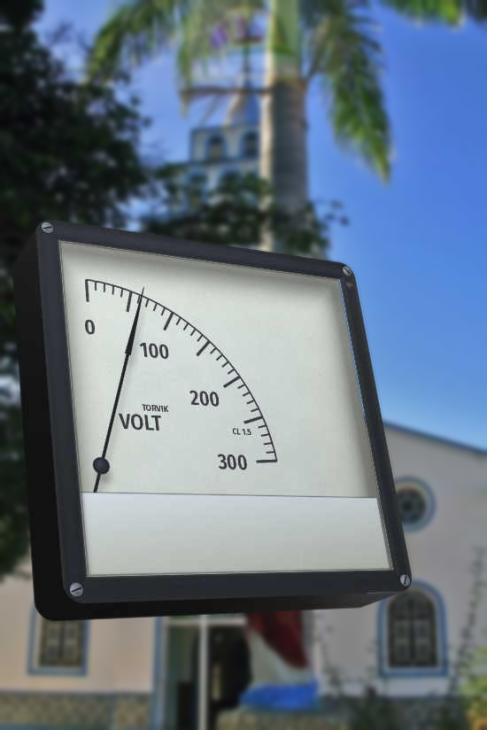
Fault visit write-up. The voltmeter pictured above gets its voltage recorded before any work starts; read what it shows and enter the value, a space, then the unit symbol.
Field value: 60 V
